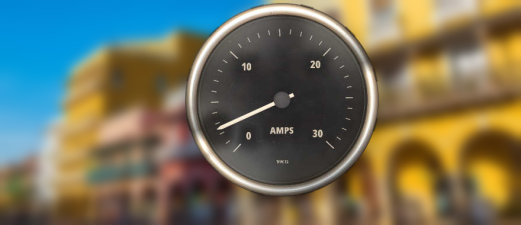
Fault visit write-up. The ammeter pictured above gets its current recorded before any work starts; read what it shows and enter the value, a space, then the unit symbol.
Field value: 2.5 A
